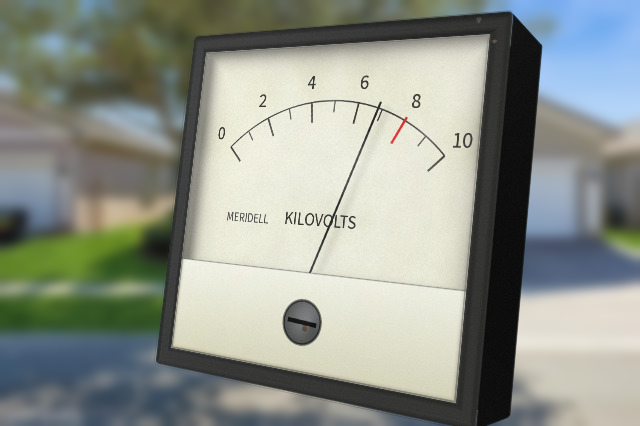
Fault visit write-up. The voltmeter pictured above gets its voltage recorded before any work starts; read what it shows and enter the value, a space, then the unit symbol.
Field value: 7 kV
